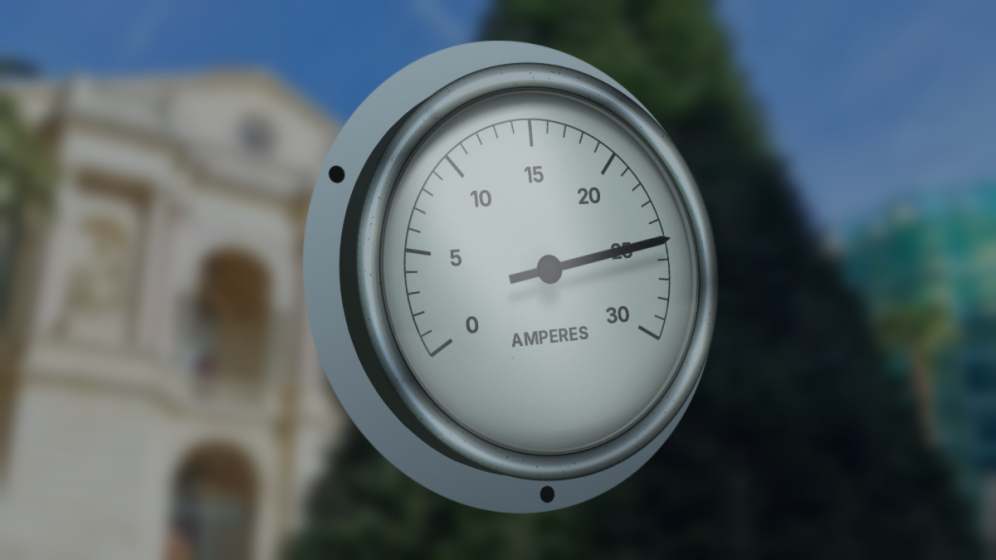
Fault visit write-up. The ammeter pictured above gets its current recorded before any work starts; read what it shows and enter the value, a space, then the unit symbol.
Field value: 25 A
